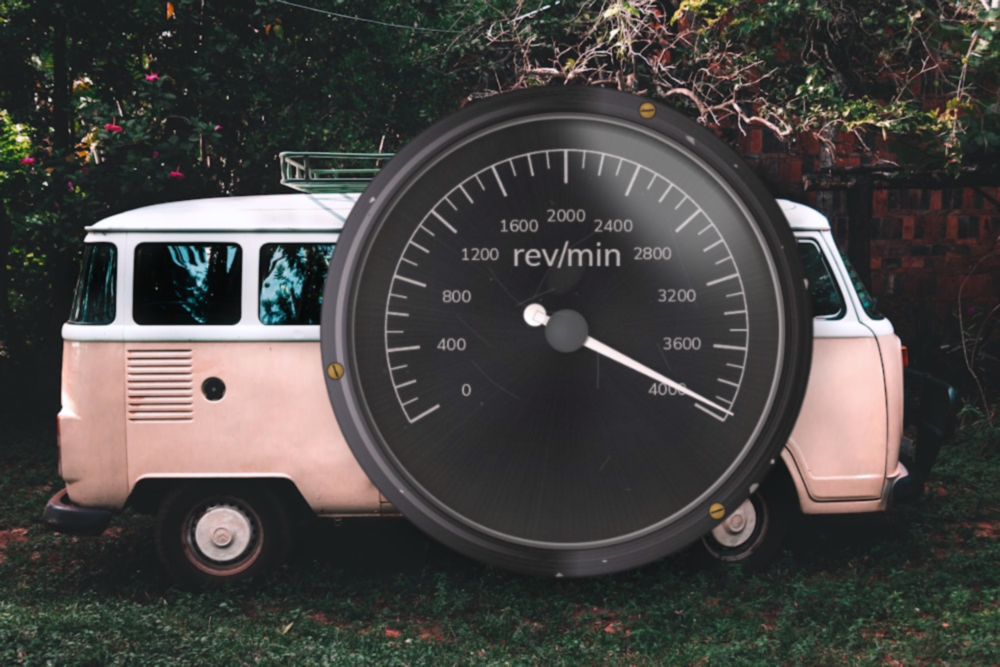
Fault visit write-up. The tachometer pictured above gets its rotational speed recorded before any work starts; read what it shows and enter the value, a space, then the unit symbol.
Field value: 3950 rpm
